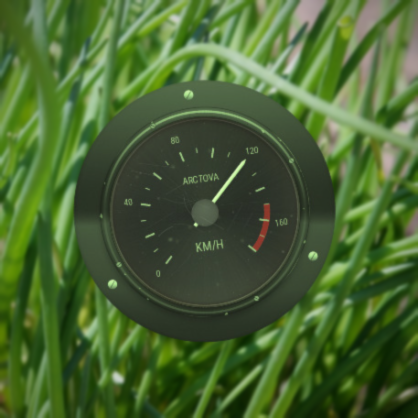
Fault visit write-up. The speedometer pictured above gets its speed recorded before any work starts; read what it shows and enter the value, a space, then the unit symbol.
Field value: 120 km/h
